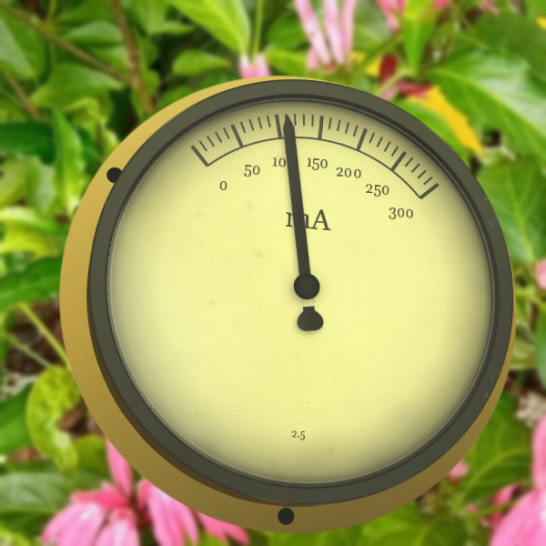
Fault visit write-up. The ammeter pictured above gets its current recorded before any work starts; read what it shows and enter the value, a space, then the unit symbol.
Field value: 110 mA
